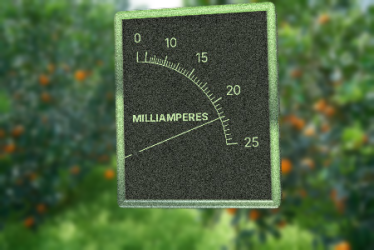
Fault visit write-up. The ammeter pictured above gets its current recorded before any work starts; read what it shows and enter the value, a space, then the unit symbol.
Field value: 22 mA
